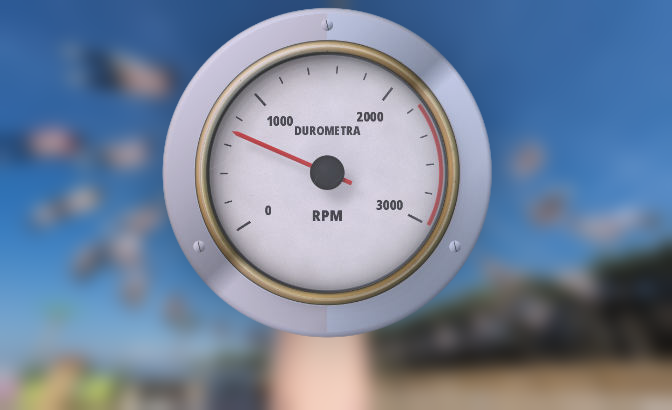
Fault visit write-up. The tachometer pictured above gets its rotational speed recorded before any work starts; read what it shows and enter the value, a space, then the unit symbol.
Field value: 700 rpm
